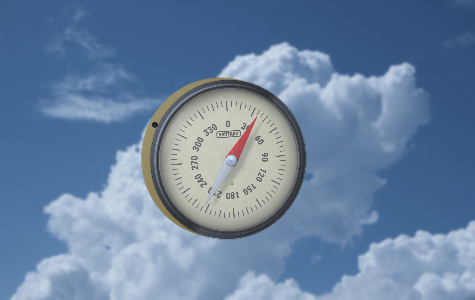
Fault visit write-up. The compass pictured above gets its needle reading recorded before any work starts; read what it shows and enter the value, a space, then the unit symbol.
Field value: 35 °
